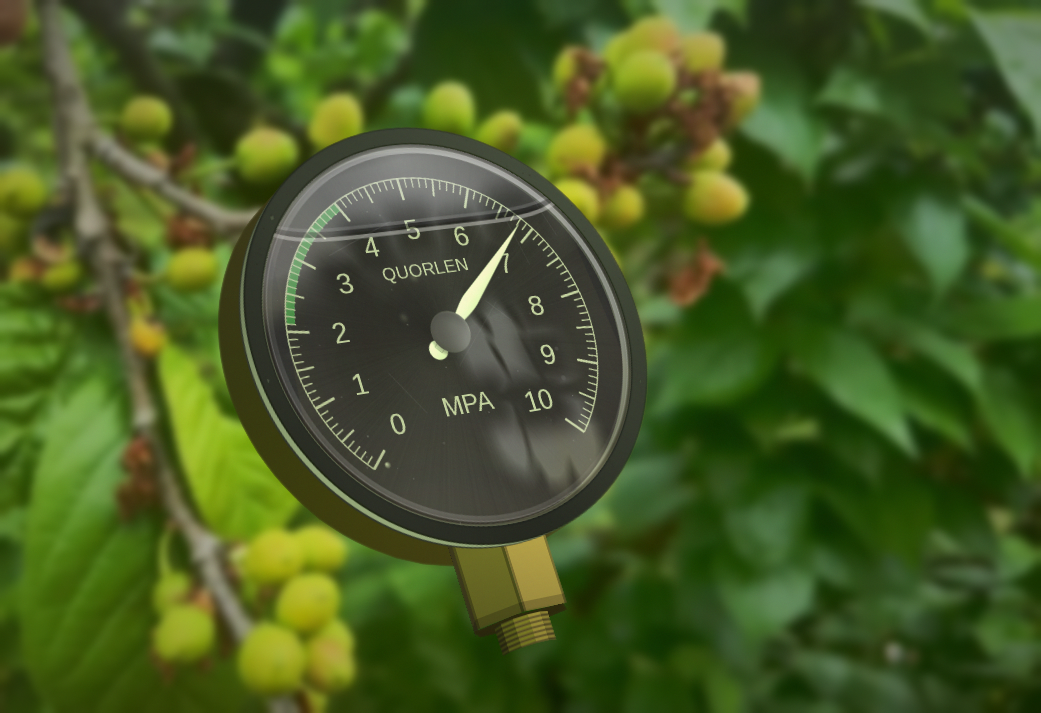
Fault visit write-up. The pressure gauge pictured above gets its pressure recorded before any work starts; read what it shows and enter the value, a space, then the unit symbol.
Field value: 6.8 MPa
